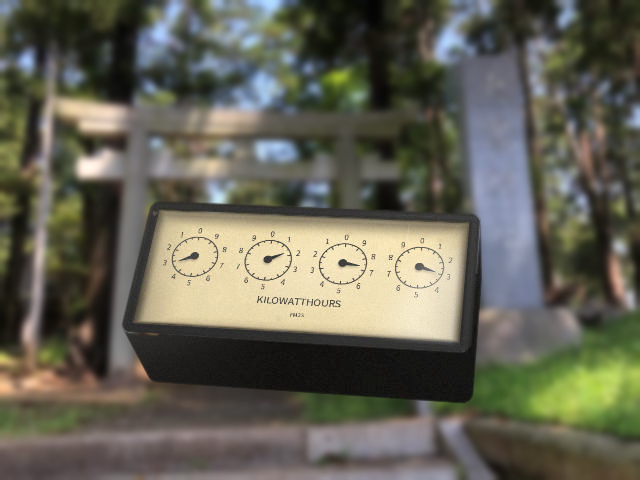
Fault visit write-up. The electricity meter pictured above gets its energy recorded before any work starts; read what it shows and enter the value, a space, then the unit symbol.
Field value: 3173 kWh
